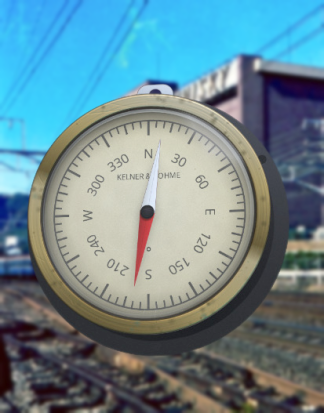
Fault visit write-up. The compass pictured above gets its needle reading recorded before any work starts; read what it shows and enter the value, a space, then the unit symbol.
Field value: 190 °
